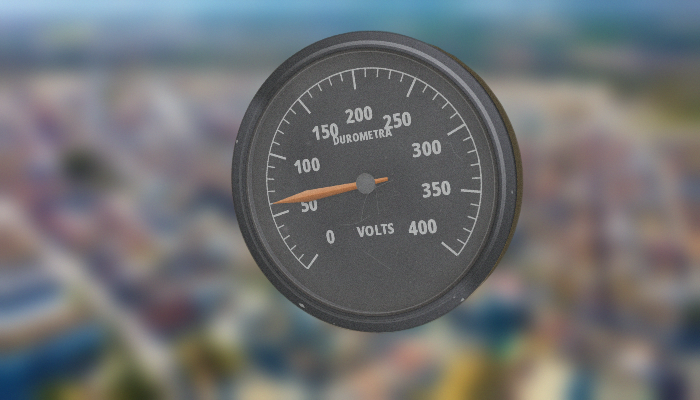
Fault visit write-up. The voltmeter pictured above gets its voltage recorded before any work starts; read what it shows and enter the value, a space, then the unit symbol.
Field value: 60 V
